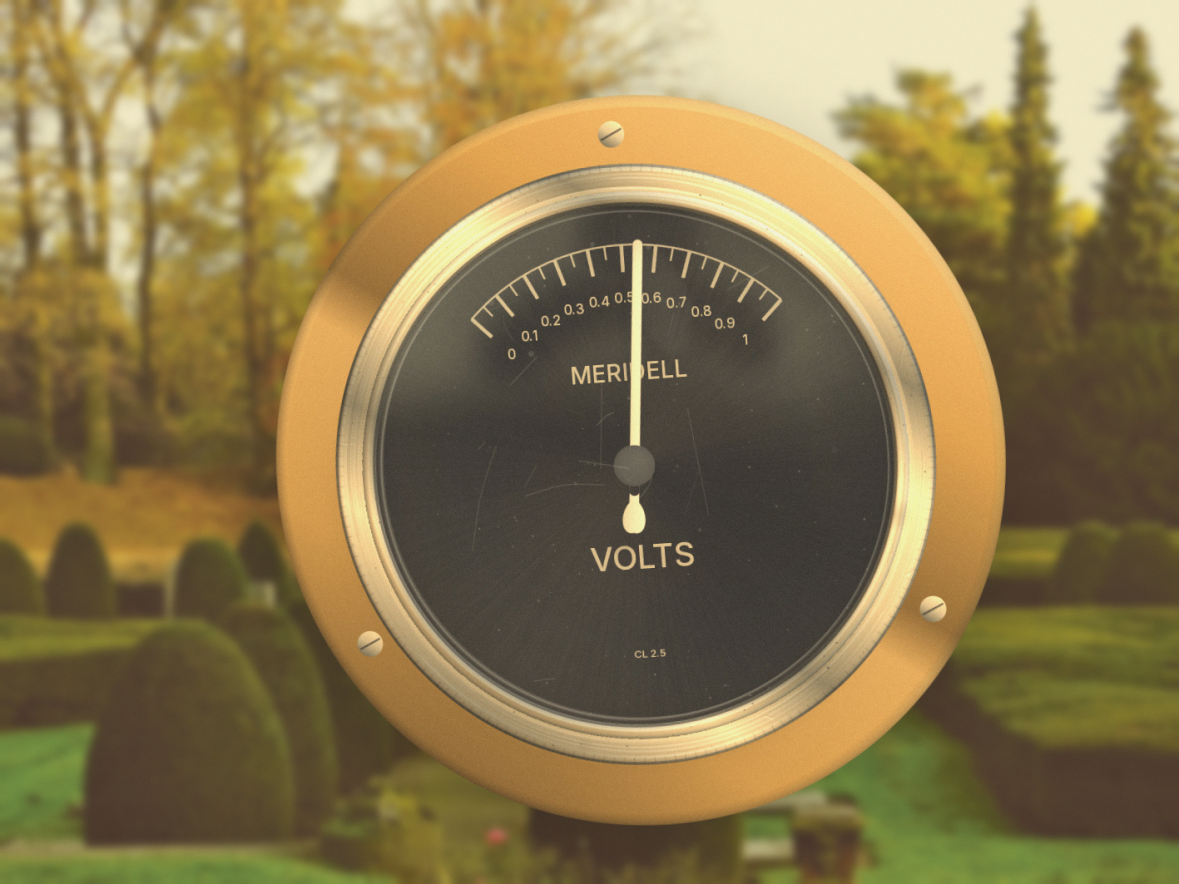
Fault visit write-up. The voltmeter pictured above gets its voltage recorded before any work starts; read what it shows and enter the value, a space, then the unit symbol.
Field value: 0.55 V
